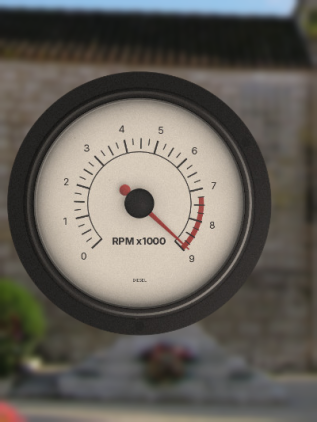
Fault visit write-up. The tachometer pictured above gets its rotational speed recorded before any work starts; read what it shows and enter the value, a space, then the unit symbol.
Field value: 8875 rpm
